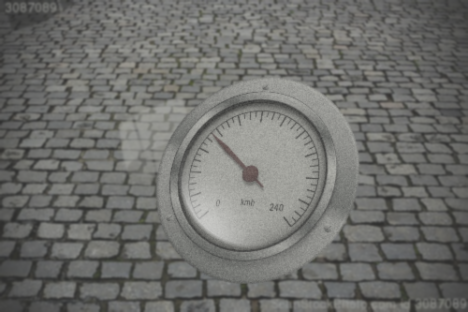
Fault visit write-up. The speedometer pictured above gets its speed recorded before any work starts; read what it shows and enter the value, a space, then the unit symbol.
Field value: 75 km/h
